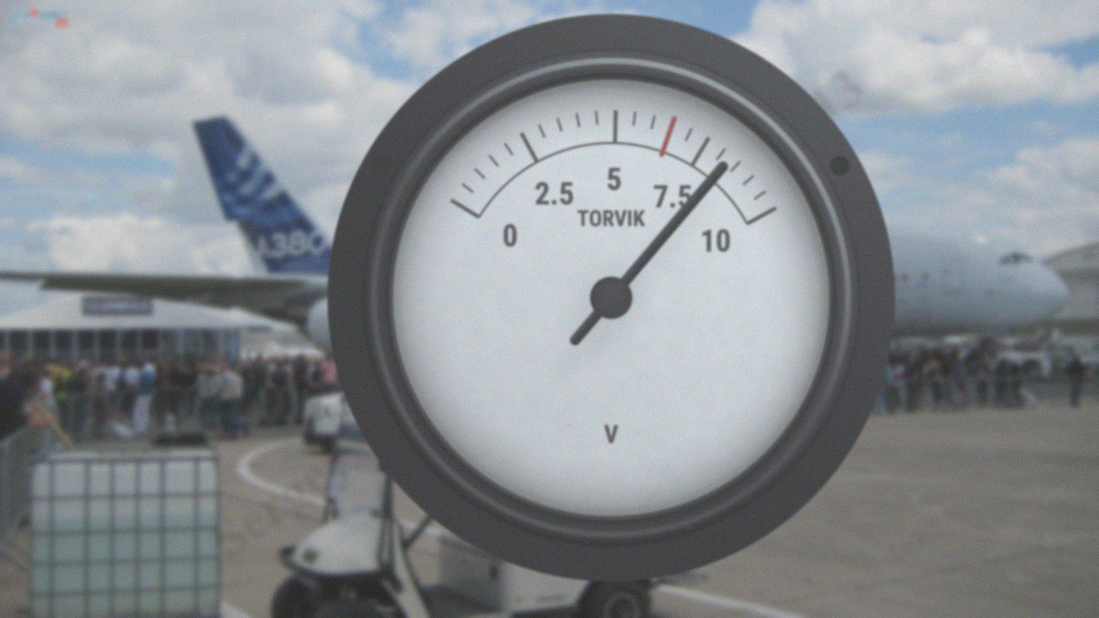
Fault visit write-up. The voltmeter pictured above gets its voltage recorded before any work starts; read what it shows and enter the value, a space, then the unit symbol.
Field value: 8.25 V
